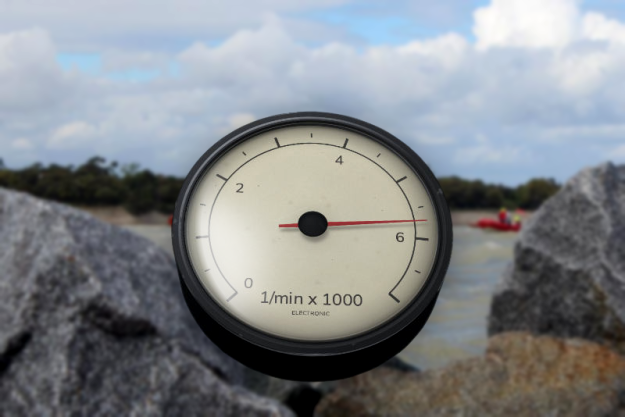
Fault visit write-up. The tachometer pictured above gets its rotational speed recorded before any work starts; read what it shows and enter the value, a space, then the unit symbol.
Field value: 5750 rpm
